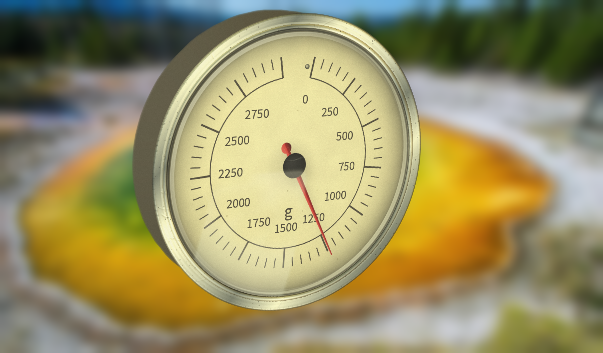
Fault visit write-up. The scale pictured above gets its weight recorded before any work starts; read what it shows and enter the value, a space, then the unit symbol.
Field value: 1250 g
